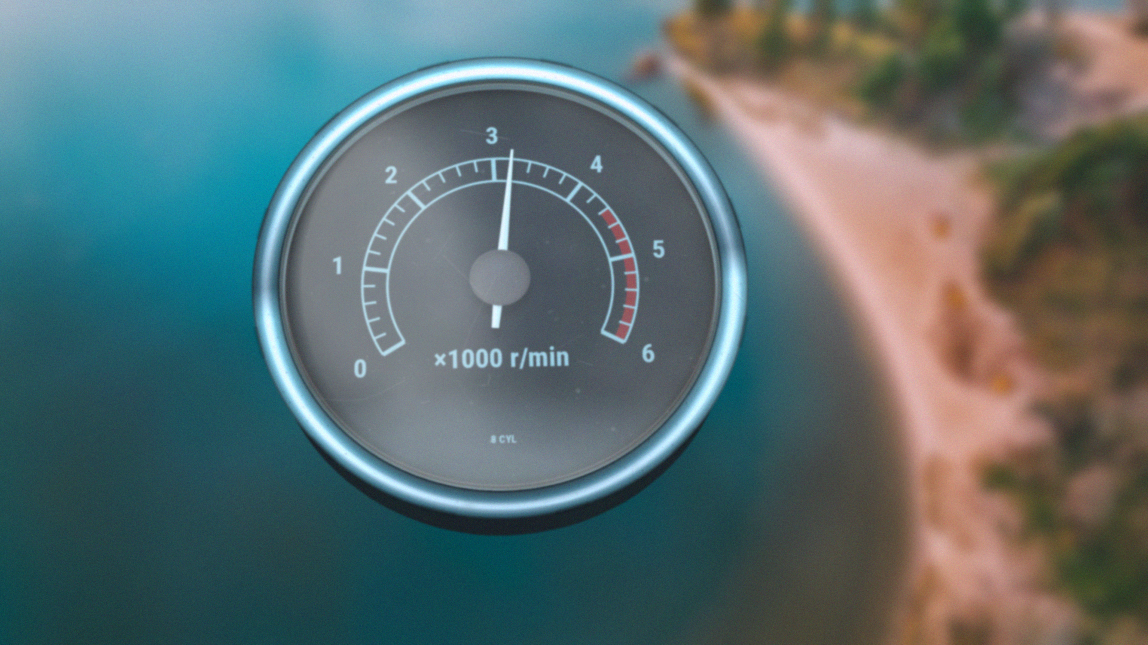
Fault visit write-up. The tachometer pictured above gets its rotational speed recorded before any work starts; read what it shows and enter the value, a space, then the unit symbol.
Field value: 3200 rpm
